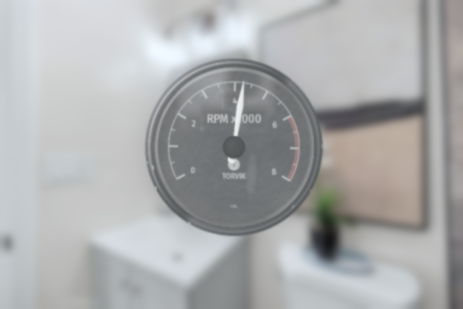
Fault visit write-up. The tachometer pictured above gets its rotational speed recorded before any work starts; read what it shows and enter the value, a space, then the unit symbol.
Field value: 4250 rpm
